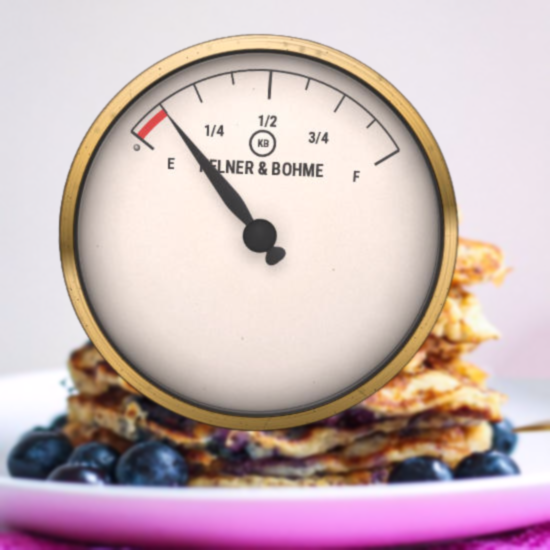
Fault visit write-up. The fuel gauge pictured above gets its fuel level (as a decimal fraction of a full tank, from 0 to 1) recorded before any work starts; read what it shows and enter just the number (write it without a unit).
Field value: 0.125
